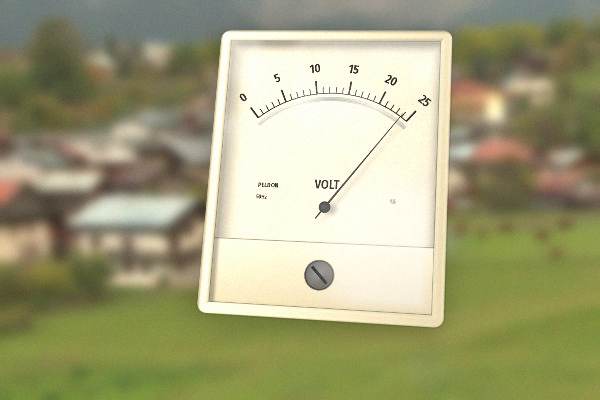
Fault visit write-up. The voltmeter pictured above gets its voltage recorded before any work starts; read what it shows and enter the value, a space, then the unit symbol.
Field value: 24 V
